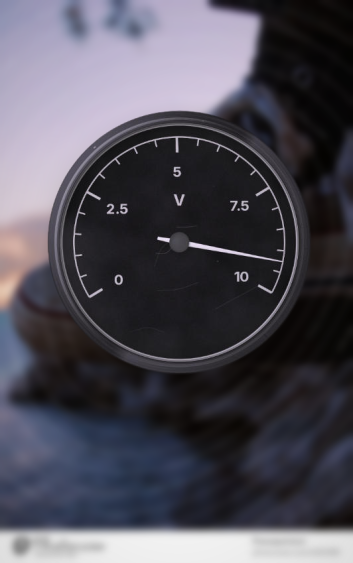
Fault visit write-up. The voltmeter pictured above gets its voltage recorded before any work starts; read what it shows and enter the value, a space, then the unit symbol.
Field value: 9.25 V
